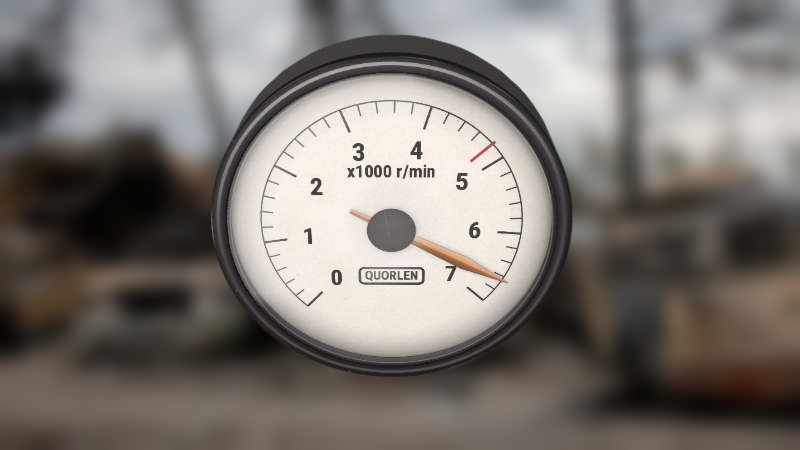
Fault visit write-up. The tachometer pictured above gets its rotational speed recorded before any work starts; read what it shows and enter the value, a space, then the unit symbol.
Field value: 6600 rpm
